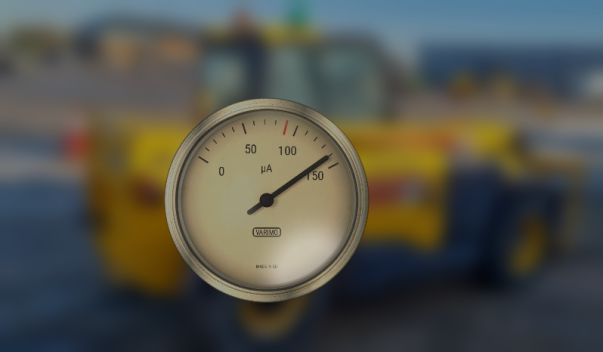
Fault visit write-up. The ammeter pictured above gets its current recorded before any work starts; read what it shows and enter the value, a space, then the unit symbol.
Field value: 140 µA
